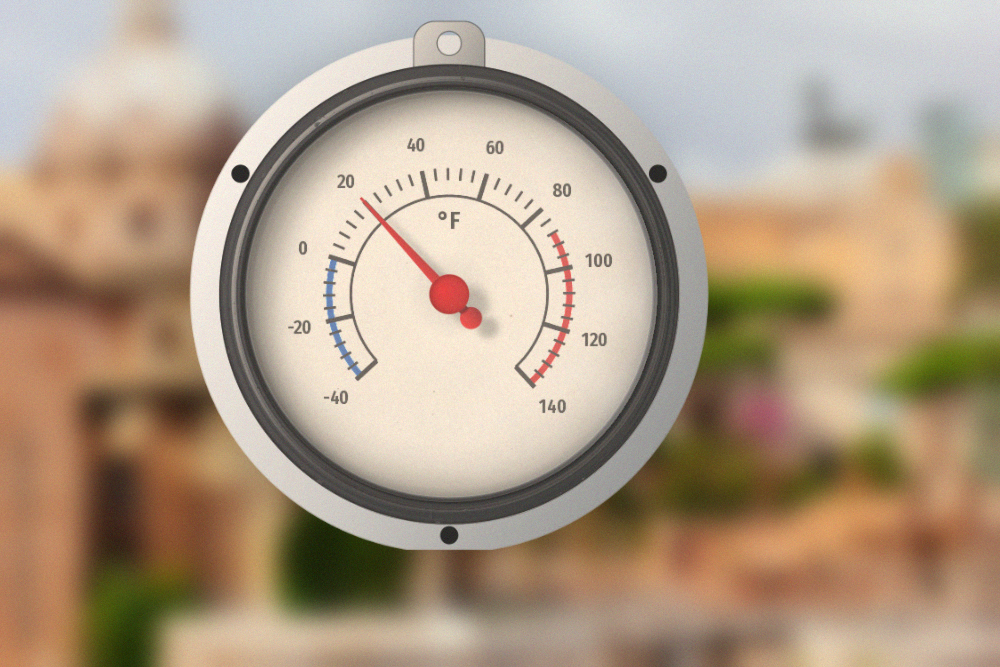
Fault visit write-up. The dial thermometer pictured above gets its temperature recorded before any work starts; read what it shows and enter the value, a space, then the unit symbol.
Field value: 20 °F
